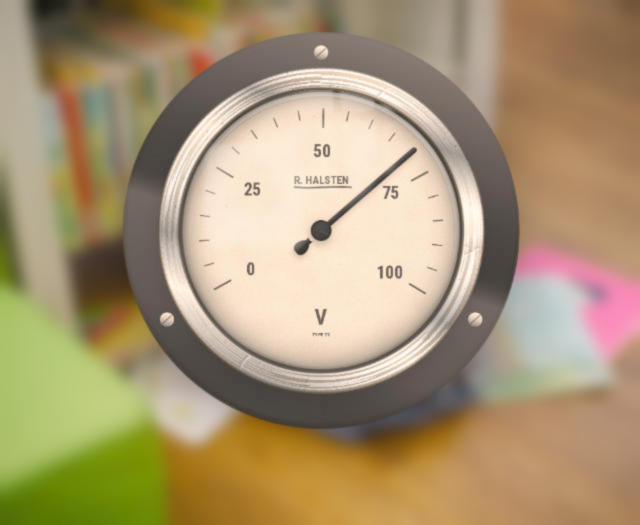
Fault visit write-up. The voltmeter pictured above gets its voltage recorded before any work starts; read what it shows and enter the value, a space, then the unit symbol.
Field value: 70 V
